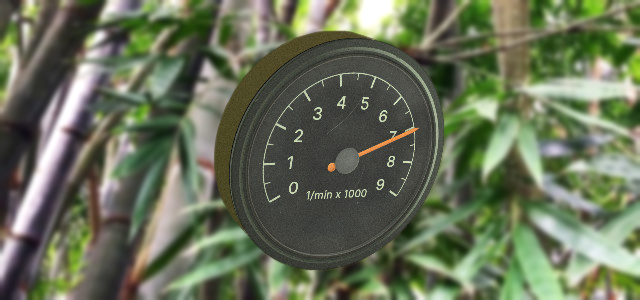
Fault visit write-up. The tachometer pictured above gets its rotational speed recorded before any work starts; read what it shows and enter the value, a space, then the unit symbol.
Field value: 7000 rpm
